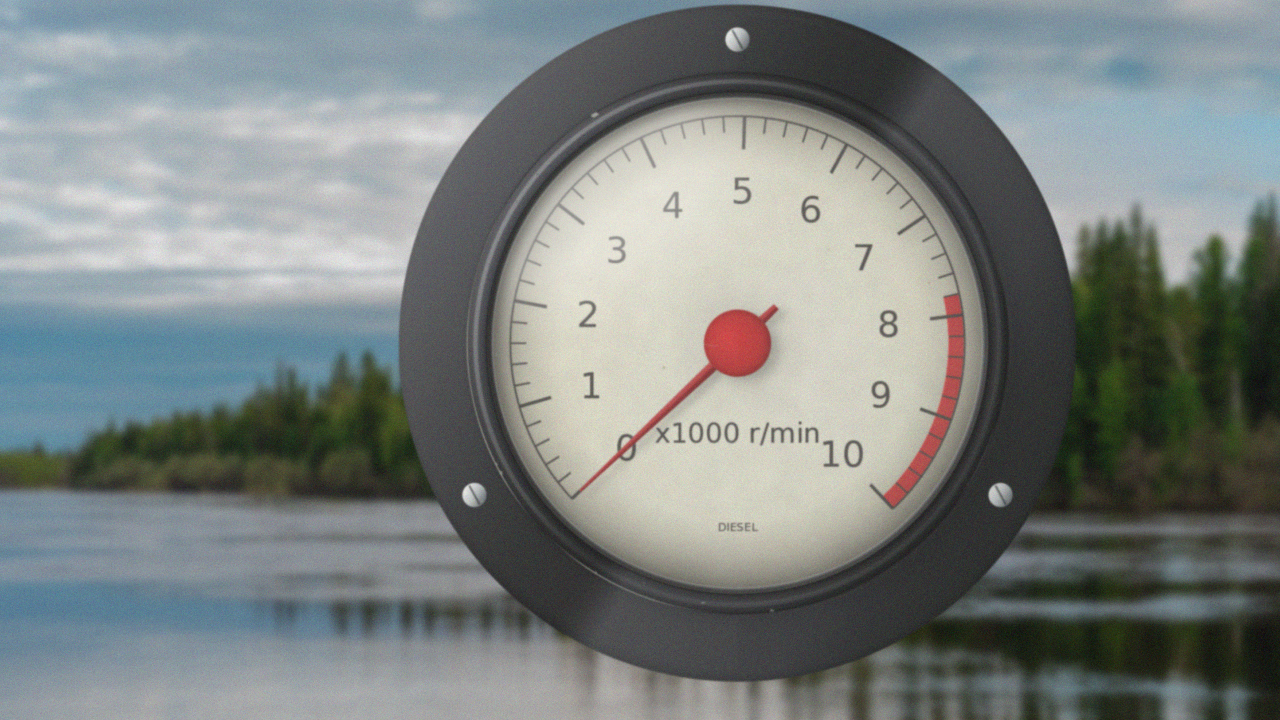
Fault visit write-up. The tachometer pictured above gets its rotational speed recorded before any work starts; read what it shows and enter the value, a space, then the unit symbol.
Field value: 0 rpm
